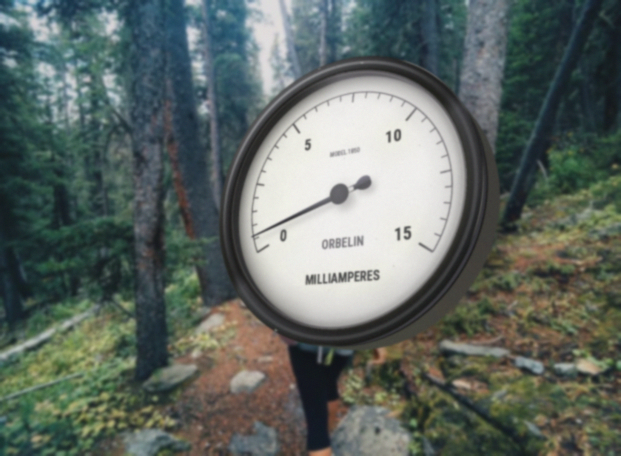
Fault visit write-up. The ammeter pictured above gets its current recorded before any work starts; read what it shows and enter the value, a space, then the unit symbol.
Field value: 0.5 mA
